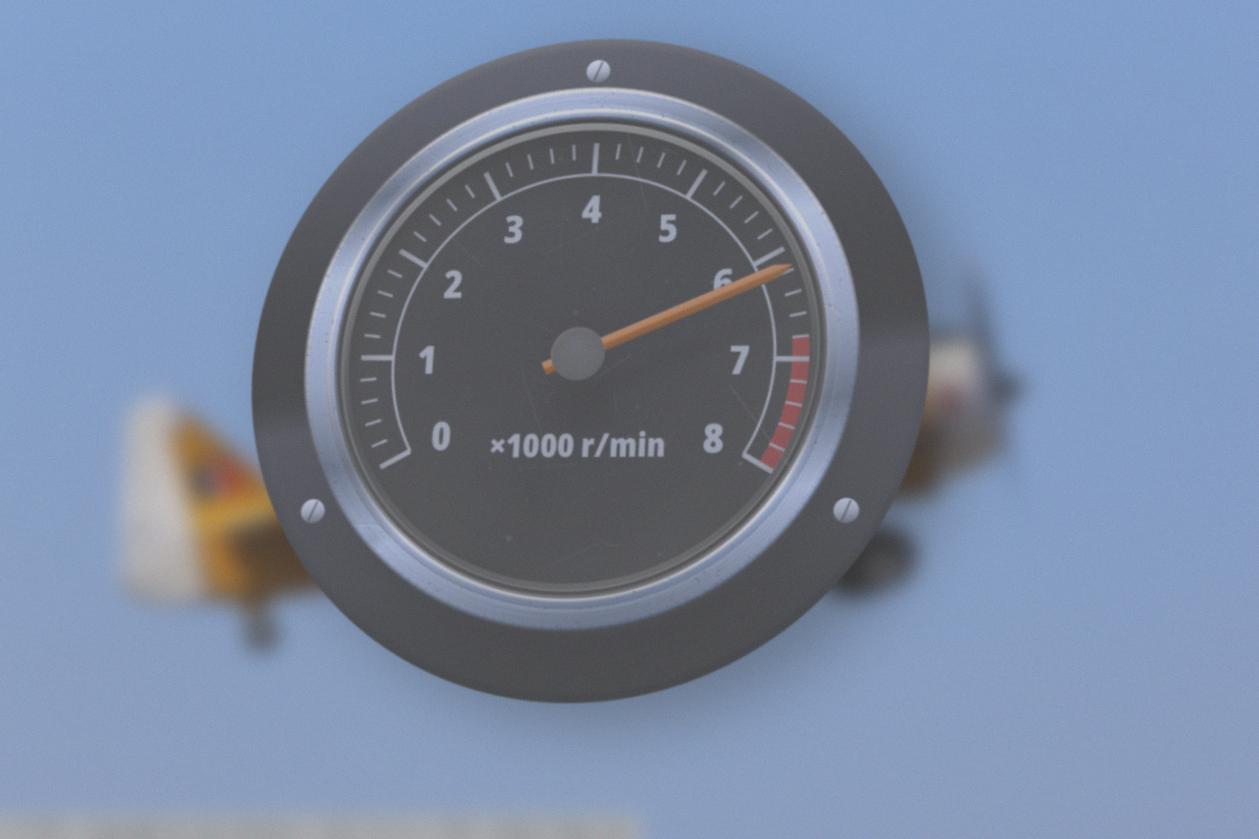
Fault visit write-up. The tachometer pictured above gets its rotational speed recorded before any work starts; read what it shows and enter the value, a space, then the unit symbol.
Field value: 6200 rpm
